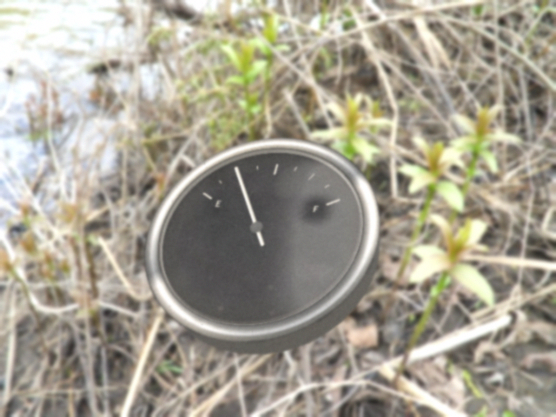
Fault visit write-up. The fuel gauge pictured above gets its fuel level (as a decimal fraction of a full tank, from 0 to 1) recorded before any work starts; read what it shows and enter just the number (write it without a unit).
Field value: 0.25
